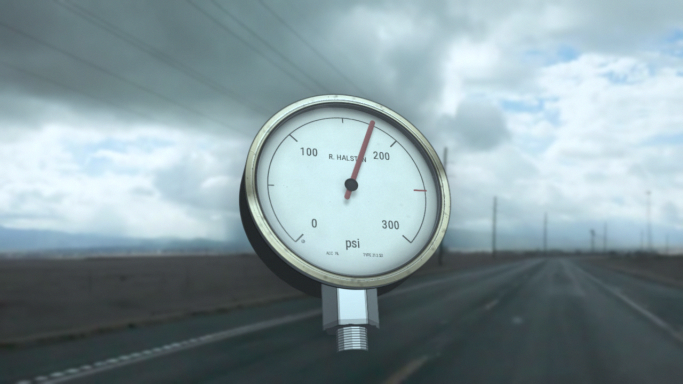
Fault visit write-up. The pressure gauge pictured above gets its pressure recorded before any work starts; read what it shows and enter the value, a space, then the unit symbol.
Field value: 175 psi
